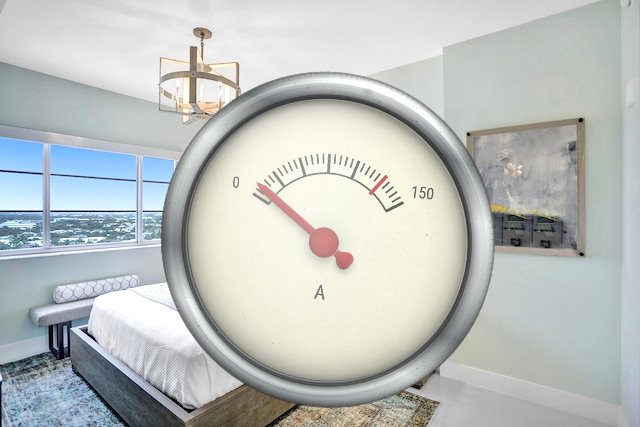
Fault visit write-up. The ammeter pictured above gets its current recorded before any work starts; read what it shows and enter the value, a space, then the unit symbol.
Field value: 10 A
